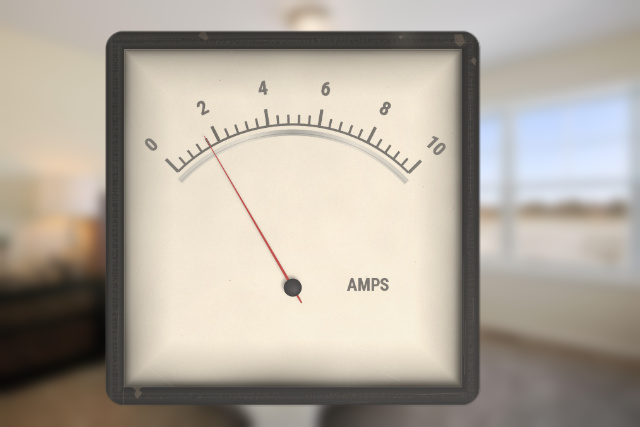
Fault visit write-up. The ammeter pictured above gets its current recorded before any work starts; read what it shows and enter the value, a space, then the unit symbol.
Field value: 1.6 A
